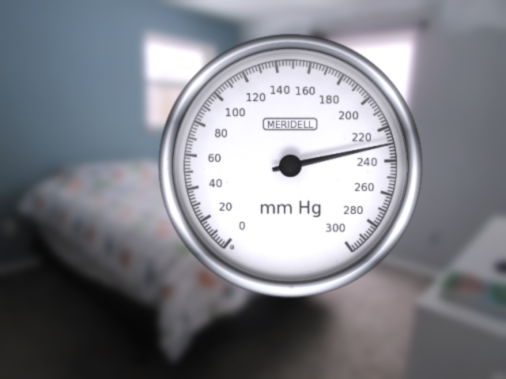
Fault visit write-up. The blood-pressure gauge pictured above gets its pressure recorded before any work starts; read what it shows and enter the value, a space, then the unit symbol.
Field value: 230 mmHg
